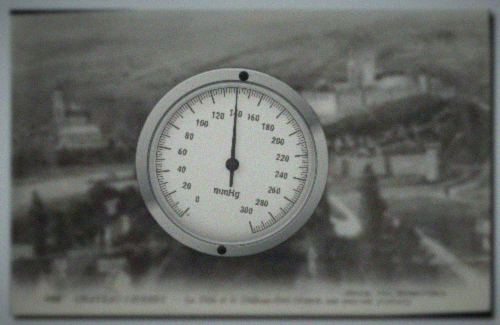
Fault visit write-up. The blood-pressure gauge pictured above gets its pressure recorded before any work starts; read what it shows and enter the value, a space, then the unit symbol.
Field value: 140 mmHg
